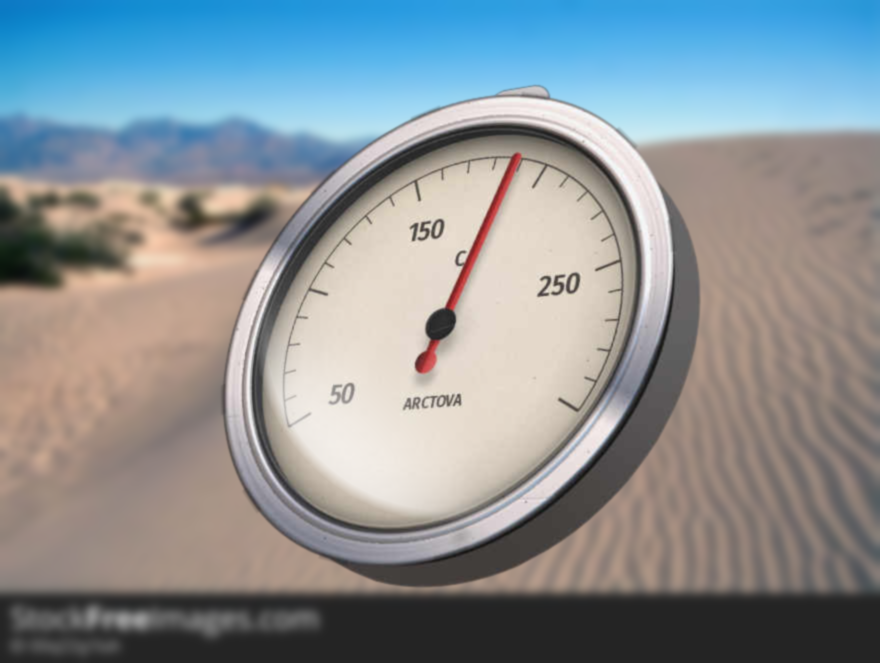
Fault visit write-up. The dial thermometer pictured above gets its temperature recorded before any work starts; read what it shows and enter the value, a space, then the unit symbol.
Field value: 190 °C
